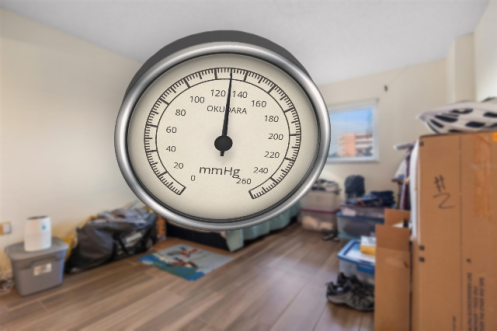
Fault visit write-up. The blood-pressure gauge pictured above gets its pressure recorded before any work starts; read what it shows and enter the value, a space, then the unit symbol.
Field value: 130 mmHg
